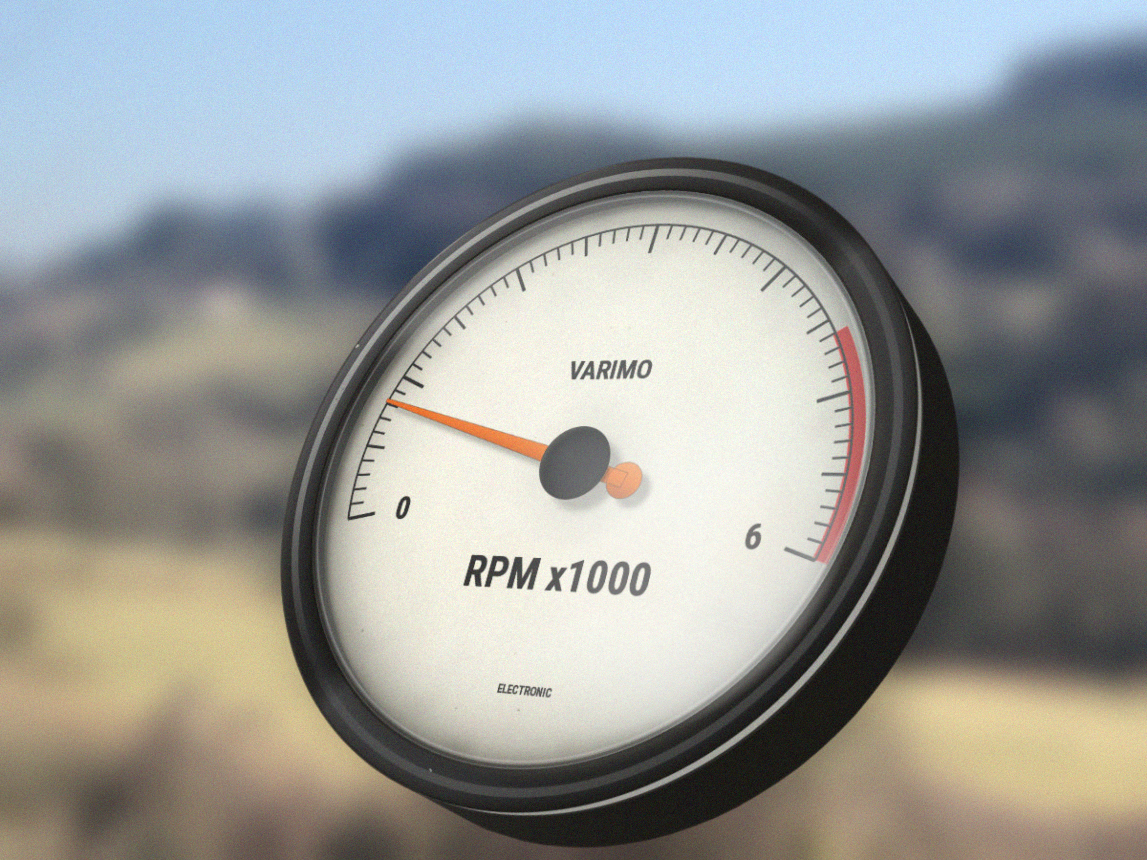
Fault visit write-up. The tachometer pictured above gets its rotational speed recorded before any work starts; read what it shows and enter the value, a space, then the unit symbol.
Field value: 800 rpm
